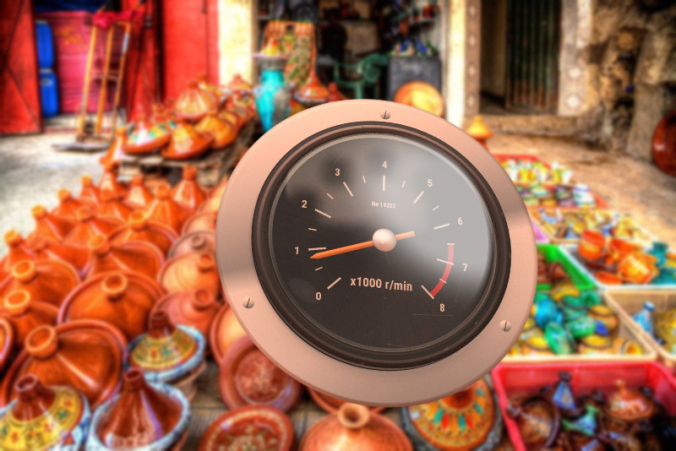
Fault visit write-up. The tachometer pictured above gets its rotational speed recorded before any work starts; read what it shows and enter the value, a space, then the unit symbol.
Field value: 750 rpm
